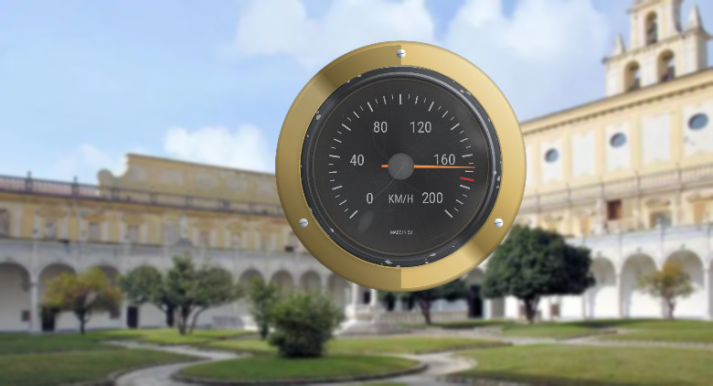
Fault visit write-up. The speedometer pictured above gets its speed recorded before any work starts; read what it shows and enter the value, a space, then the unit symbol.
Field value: 167.5 km/h
